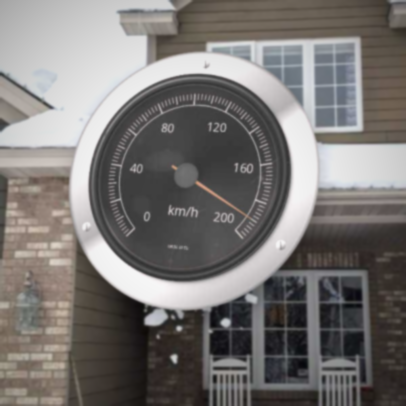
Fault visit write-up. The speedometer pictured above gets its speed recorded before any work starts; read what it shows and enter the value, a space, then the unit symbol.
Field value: 190 km/h
